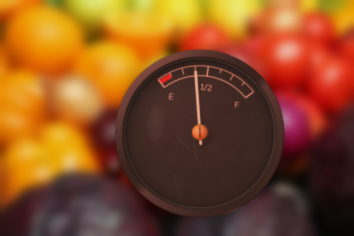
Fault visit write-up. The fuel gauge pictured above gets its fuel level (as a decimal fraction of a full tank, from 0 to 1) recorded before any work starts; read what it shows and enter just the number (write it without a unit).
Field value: 0.375
